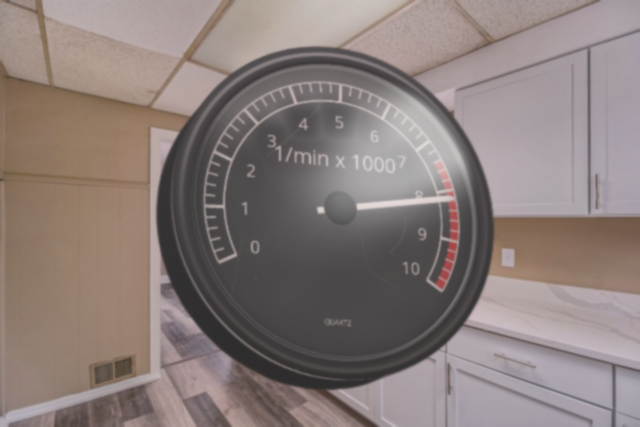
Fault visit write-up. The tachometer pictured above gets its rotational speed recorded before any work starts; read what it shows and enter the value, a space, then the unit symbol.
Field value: 8200 rpm
